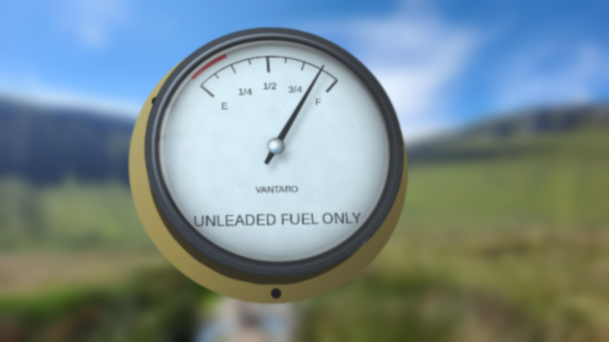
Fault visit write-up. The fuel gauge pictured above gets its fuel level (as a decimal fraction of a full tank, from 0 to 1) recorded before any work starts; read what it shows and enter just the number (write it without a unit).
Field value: 0.875
